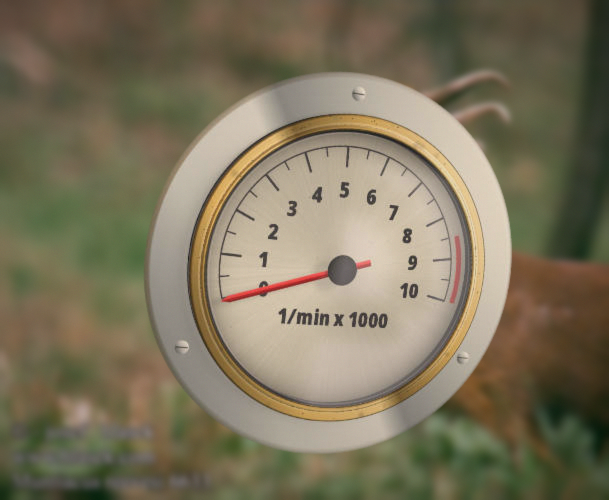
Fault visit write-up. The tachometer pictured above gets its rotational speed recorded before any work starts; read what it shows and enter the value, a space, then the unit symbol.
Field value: 0 rpm
